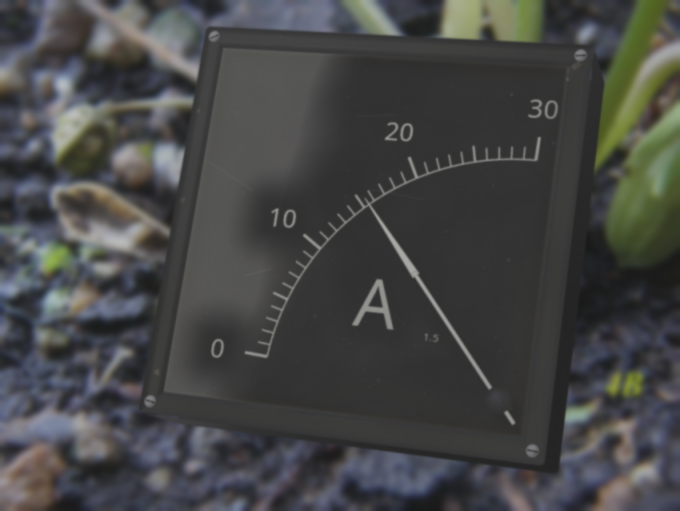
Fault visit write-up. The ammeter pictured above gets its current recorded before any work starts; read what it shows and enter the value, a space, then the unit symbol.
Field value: 15.5 A
